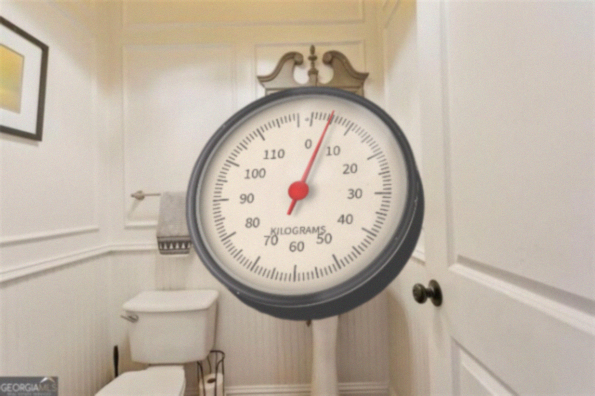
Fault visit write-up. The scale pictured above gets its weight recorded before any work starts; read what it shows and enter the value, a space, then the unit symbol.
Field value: 5 kg
